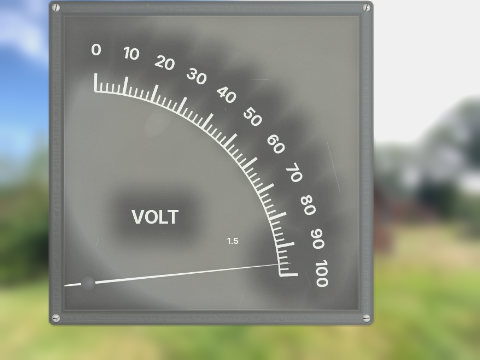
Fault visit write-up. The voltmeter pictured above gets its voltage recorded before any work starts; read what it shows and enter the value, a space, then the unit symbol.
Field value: 96 V
